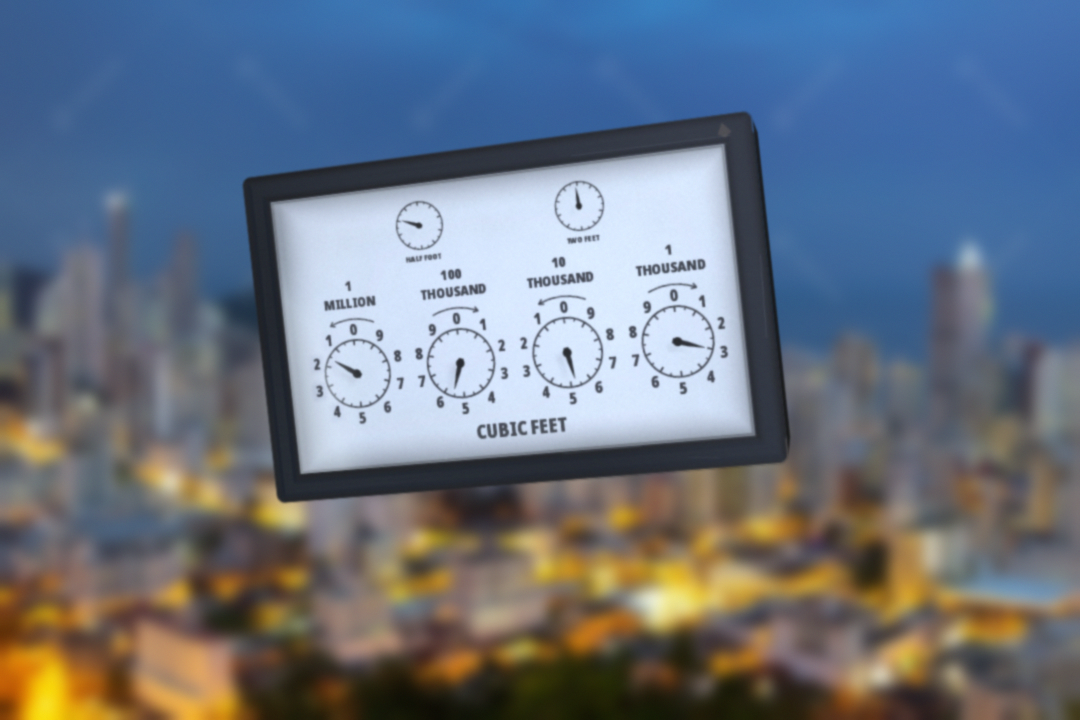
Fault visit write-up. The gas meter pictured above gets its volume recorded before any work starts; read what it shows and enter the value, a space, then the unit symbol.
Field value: 155300 ft³
